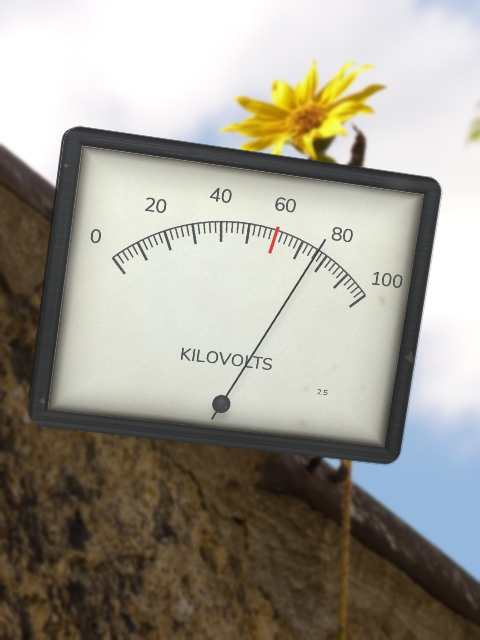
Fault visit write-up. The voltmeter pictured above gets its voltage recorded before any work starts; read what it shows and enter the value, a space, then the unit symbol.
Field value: 76 kV
